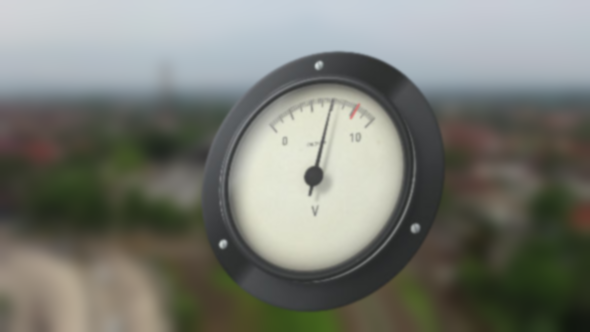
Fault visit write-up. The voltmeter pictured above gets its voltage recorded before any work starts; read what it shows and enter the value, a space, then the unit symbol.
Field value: 6 V
